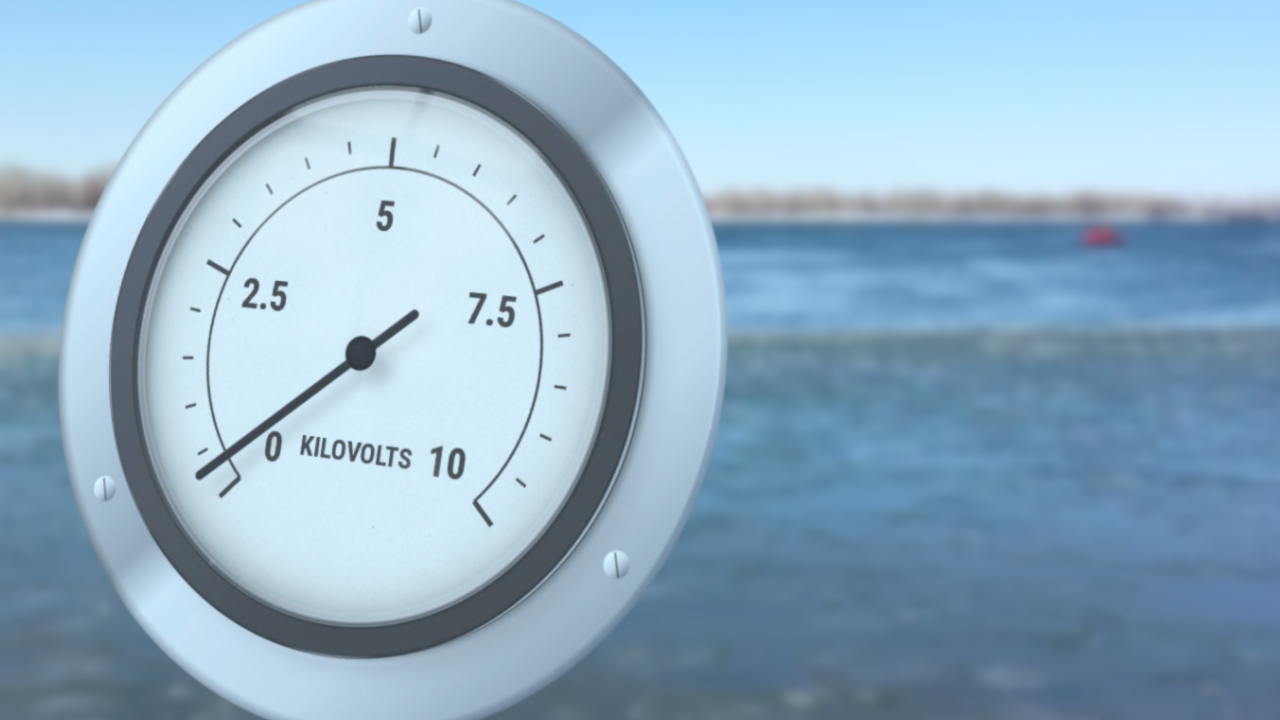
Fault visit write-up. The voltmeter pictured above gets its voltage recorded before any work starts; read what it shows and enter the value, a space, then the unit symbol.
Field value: 0.25 kV
